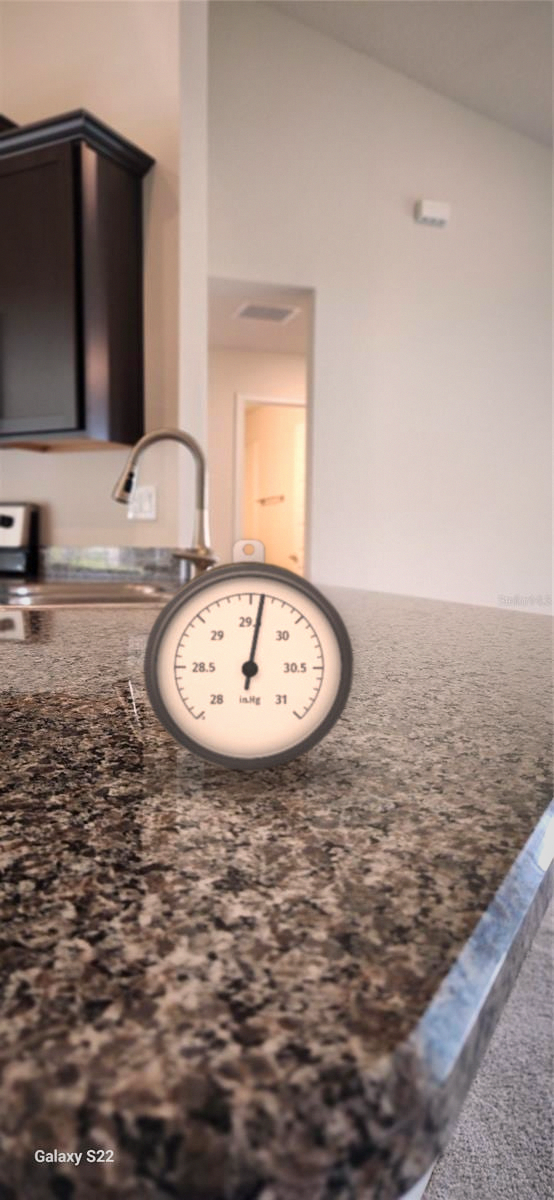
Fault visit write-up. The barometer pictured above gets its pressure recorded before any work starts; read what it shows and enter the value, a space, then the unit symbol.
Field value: 29.6 inHg
